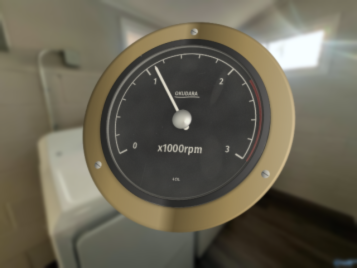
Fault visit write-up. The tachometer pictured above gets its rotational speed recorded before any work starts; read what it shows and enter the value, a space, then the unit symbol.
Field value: 1100 rpm
